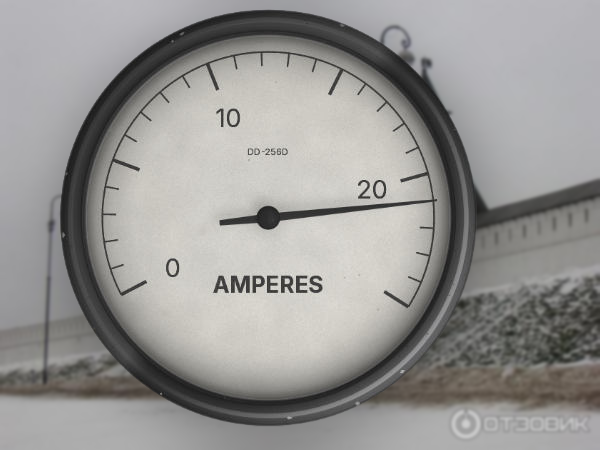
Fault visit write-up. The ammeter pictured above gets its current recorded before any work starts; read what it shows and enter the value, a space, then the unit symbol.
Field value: 21 A
